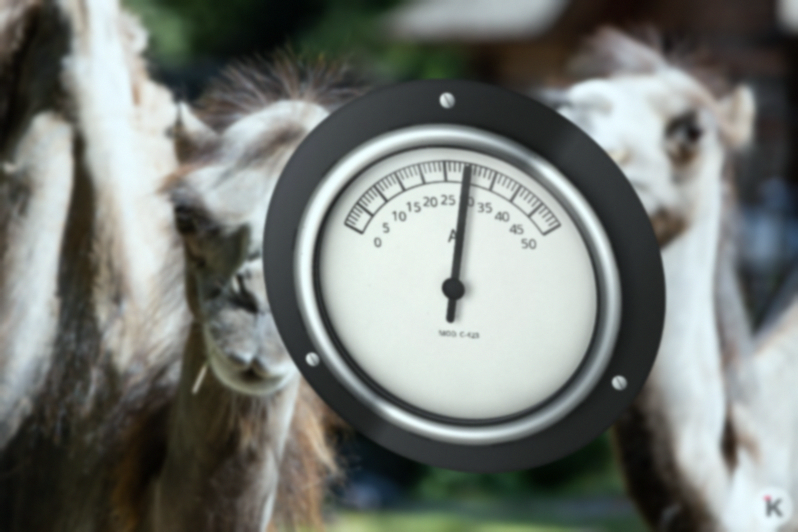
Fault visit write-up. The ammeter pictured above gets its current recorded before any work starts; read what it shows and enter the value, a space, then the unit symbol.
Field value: 30 A
